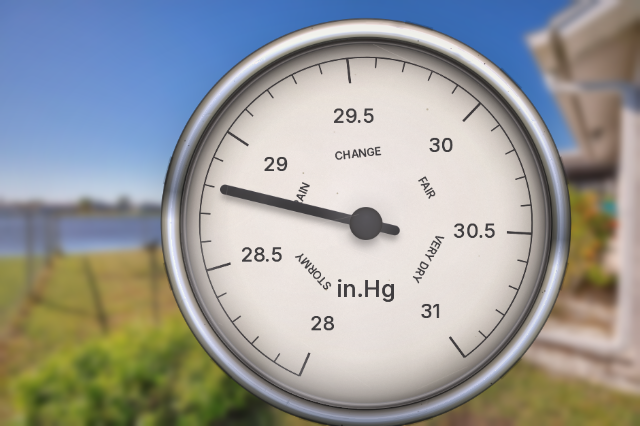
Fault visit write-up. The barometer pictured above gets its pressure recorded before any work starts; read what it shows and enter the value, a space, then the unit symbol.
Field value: 28.8 inHg
